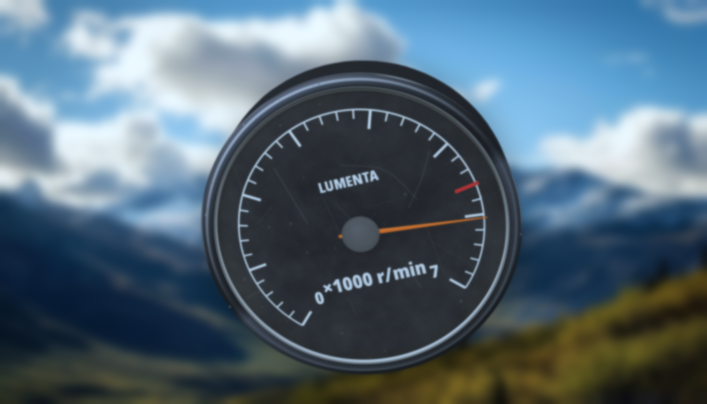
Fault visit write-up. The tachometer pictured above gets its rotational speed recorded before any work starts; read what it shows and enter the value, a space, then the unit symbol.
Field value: 6000 rpm
